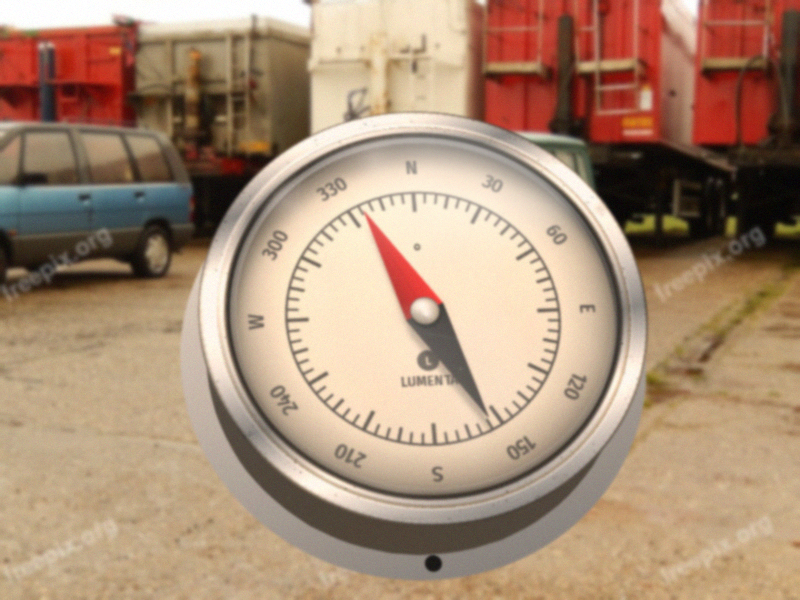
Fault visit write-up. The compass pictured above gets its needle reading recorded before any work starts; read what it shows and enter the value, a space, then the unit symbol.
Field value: 335 °
